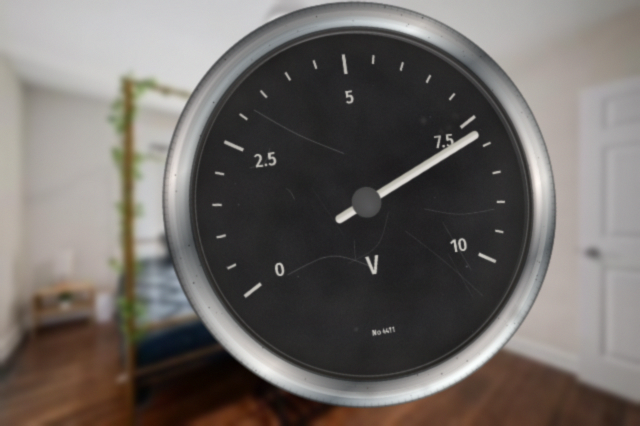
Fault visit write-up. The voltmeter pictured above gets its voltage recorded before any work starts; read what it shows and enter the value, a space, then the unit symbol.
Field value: 7.75 V
